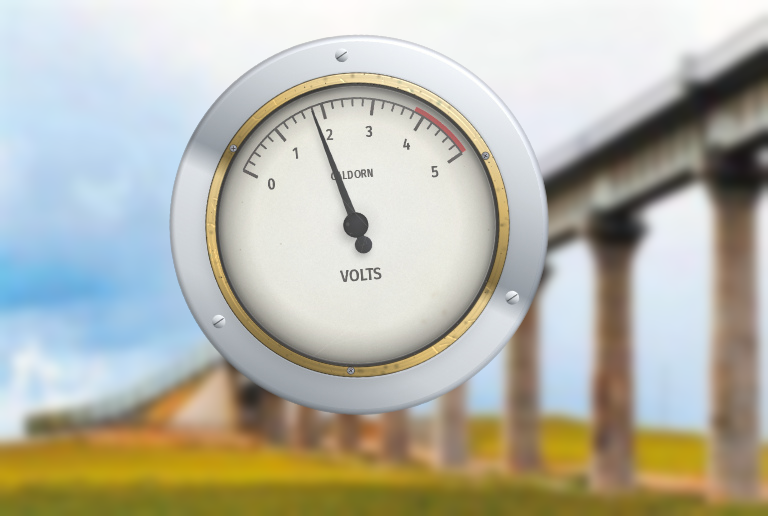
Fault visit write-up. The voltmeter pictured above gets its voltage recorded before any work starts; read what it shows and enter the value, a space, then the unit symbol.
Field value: 1.8 V
